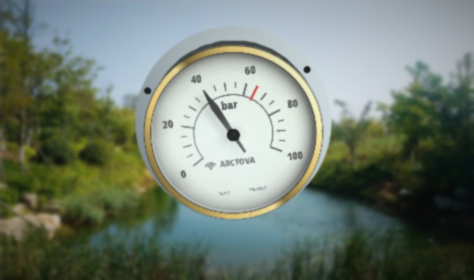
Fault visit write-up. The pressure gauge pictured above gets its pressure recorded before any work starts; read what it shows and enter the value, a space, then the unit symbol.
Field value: 40 bar
